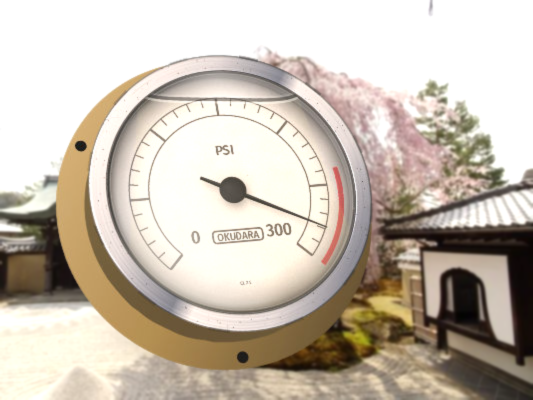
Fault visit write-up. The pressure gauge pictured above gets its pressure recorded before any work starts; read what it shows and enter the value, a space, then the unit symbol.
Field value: 280 psi
